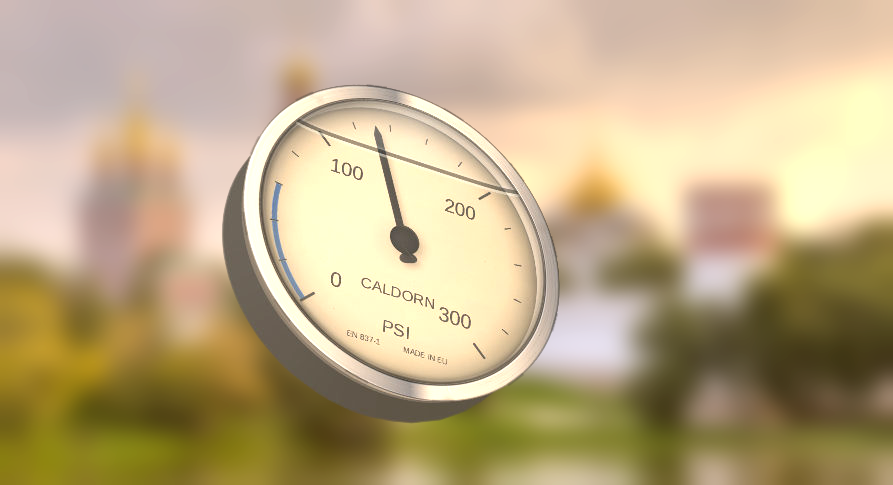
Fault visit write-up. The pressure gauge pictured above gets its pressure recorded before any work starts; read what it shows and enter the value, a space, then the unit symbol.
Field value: 130 psi
